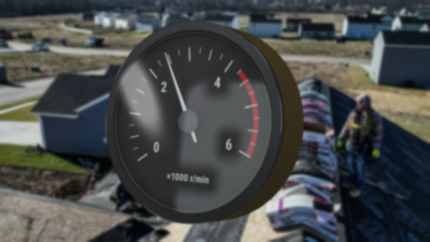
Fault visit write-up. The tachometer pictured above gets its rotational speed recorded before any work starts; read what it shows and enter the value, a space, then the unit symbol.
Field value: 2500 rpm
